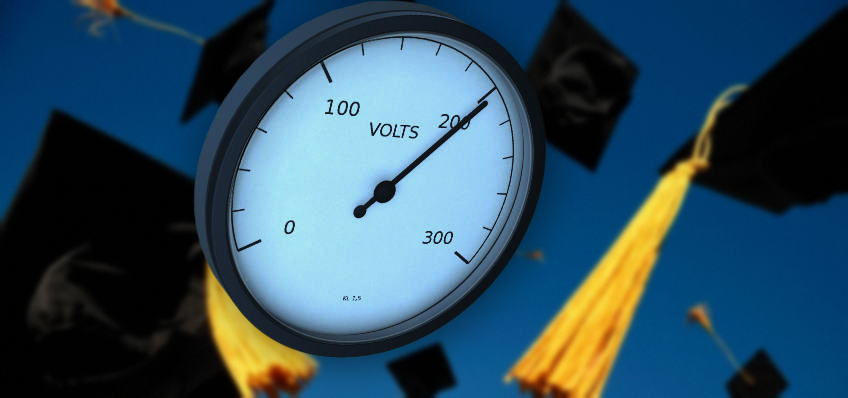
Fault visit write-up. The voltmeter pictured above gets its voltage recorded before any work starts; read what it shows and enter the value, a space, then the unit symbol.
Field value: 200 V
